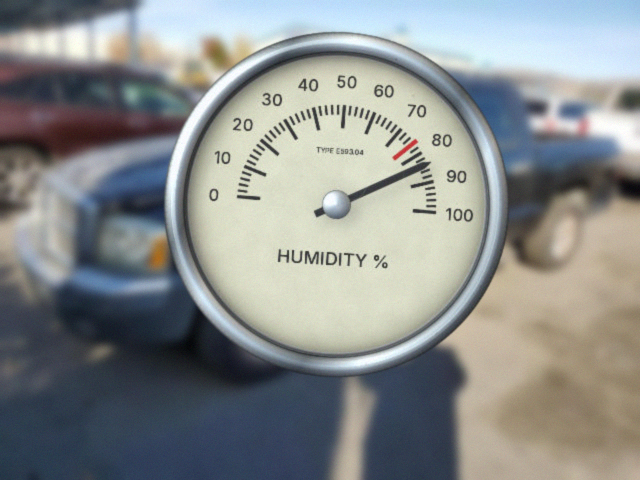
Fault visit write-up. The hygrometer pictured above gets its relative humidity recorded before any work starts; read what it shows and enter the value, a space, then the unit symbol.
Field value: 84 %
